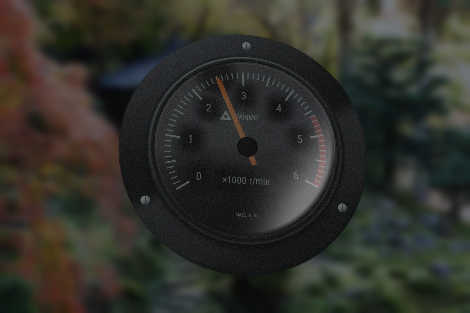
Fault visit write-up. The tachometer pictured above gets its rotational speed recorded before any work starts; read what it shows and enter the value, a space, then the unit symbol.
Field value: 2500 rpm
